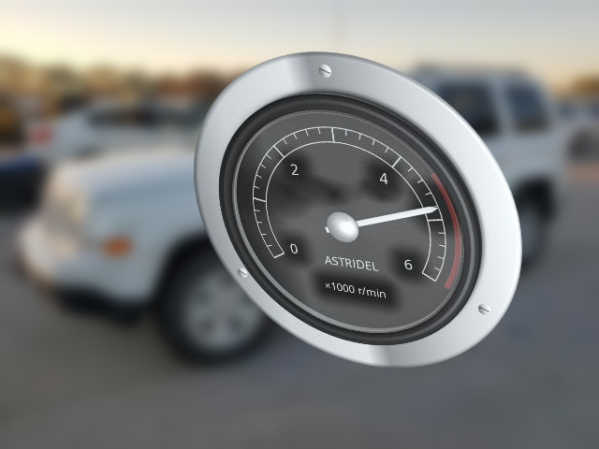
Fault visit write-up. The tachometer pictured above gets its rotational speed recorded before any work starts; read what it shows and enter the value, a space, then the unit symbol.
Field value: 4800 rpm
